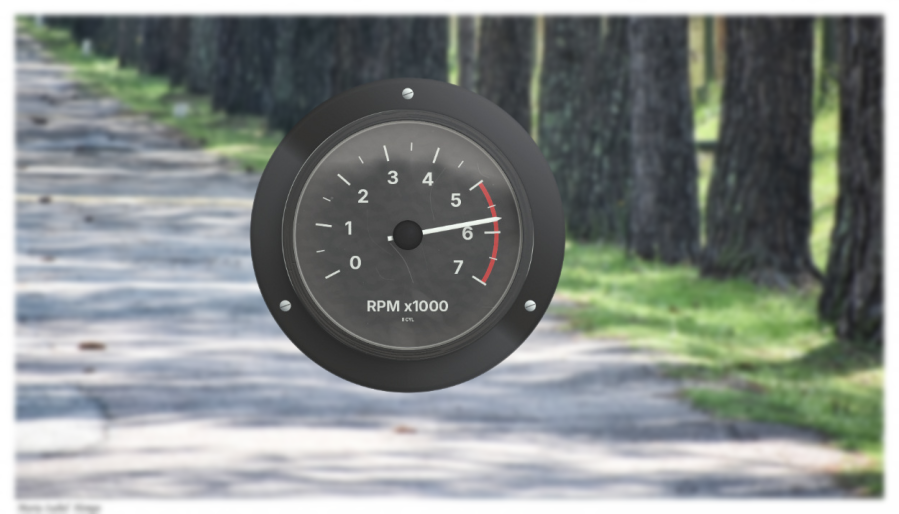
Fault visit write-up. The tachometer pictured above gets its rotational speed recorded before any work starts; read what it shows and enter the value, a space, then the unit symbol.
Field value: 5750 rpm
